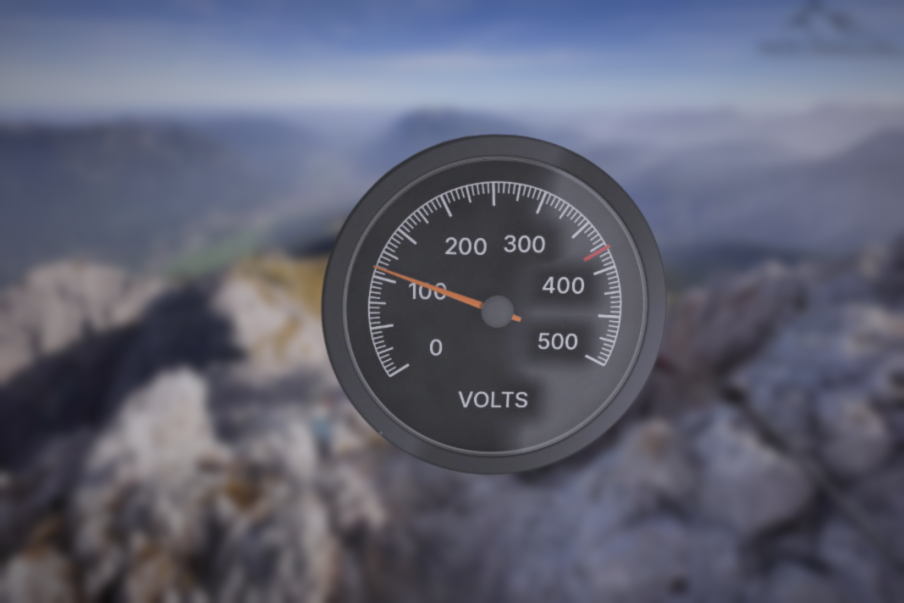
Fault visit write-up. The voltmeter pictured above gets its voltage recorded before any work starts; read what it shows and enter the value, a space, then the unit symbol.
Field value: 110 V
